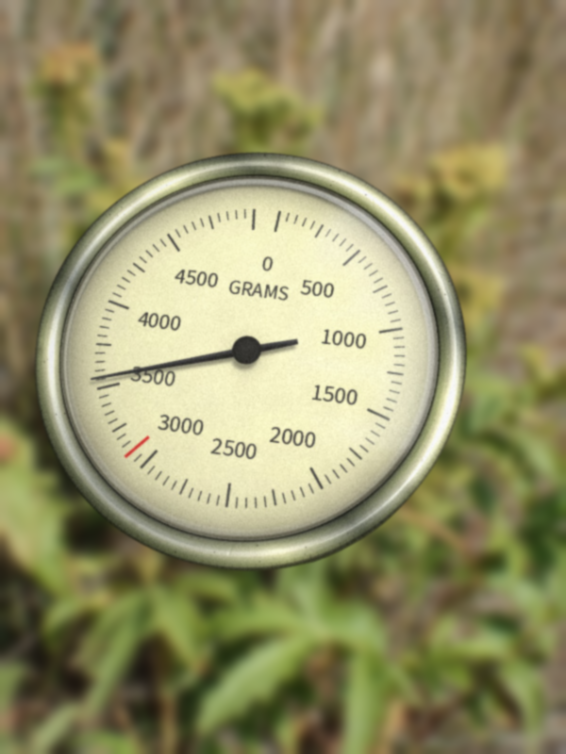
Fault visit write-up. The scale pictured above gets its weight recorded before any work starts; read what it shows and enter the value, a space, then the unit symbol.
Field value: 3550 g
